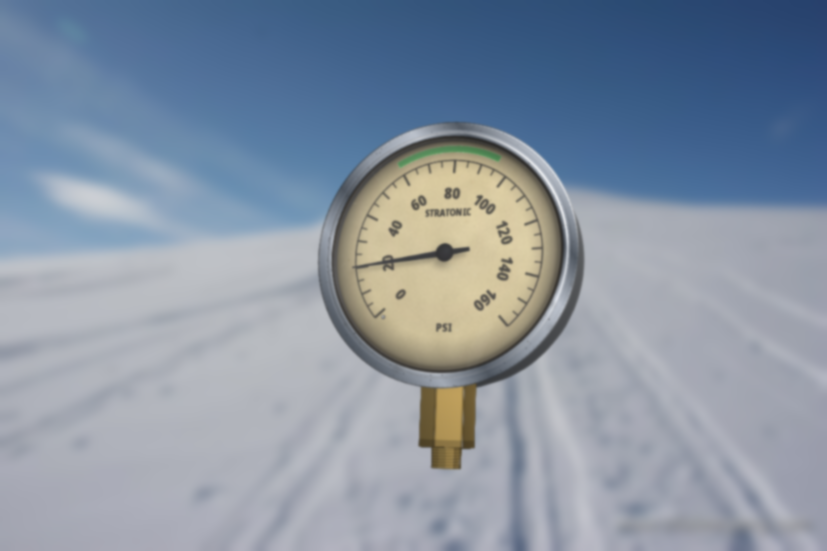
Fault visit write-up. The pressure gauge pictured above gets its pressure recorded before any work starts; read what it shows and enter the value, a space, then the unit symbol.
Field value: 20 psi
